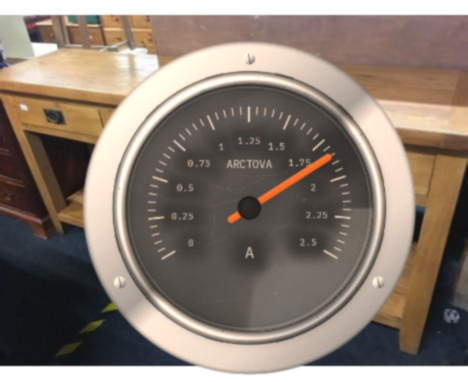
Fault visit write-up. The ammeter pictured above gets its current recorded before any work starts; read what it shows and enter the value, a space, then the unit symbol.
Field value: 1.85 A
